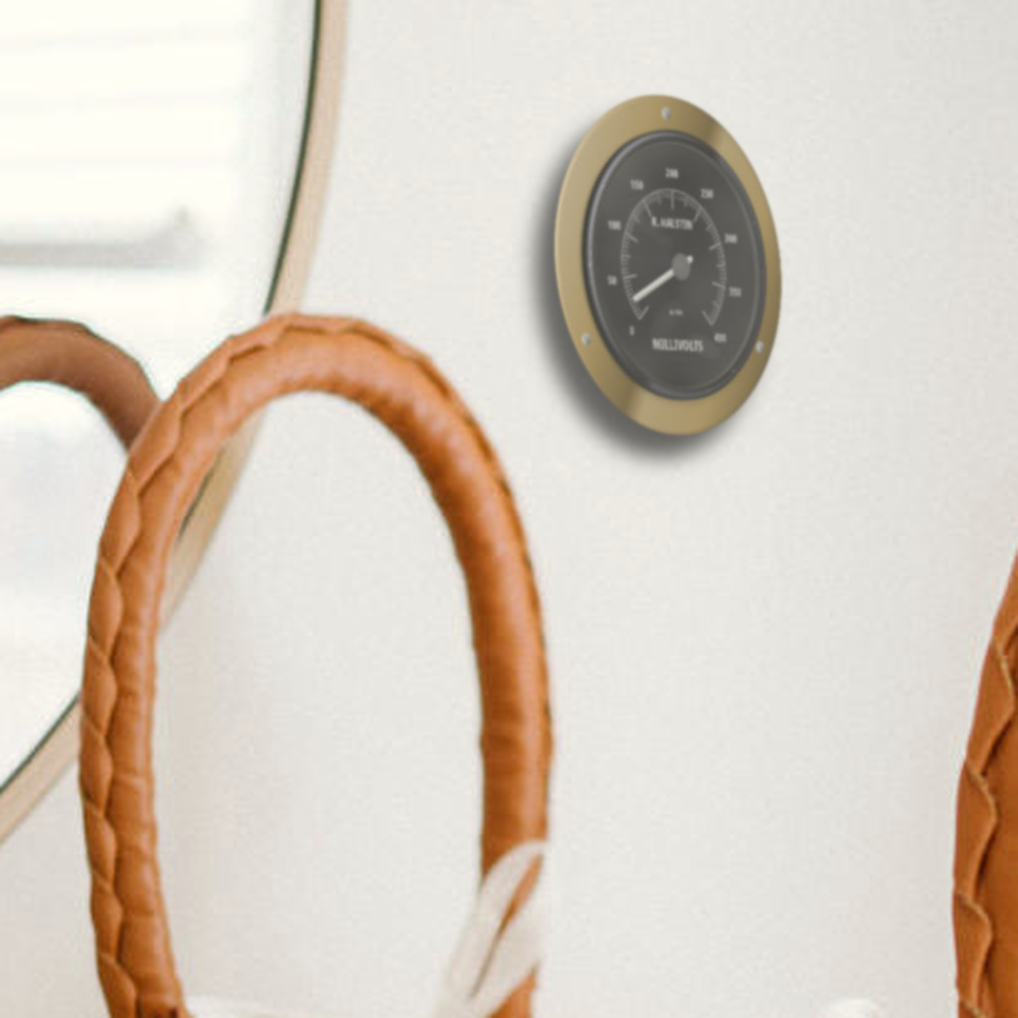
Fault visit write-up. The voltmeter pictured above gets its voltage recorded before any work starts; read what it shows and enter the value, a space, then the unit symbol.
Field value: 25 mV
